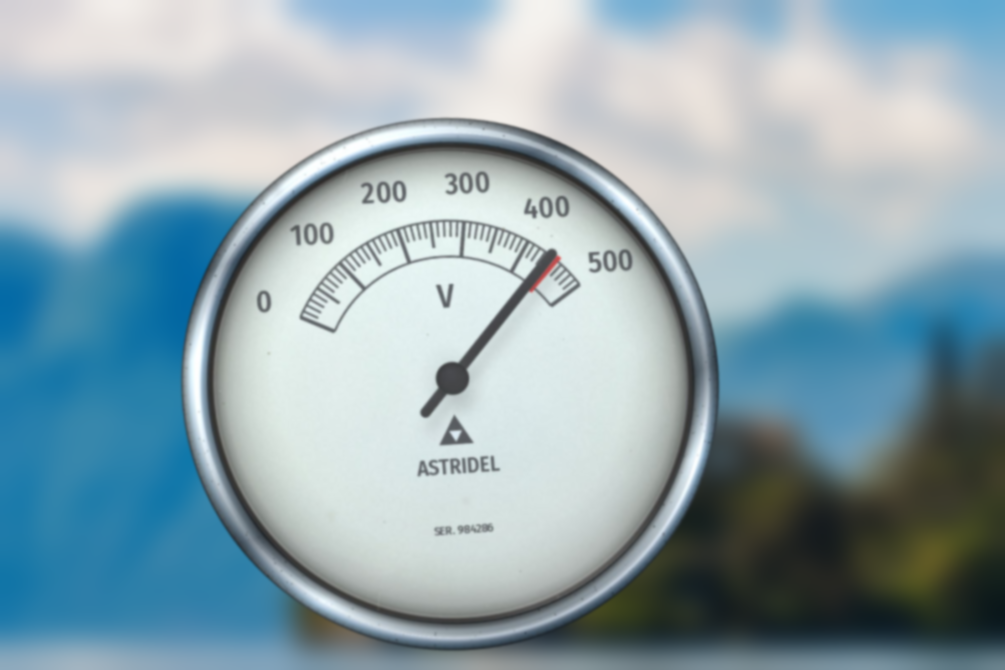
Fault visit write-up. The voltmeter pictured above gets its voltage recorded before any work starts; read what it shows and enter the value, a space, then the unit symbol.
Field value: 440 V
